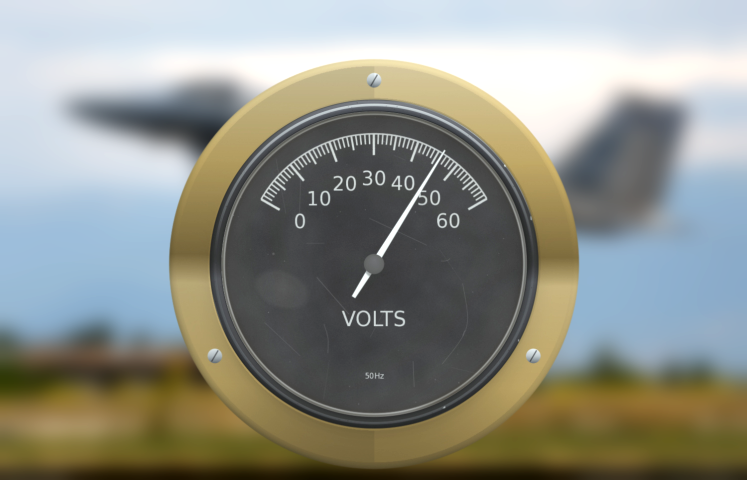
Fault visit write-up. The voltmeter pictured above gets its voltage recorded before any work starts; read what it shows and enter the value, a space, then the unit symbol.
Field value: 46 V
